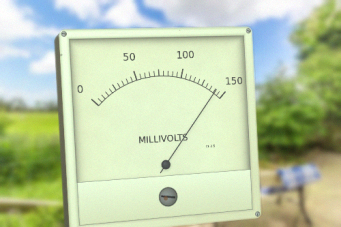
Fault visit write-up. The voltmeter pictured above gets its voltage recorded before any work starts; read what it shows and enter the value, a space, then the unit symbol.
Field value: 140 mV
